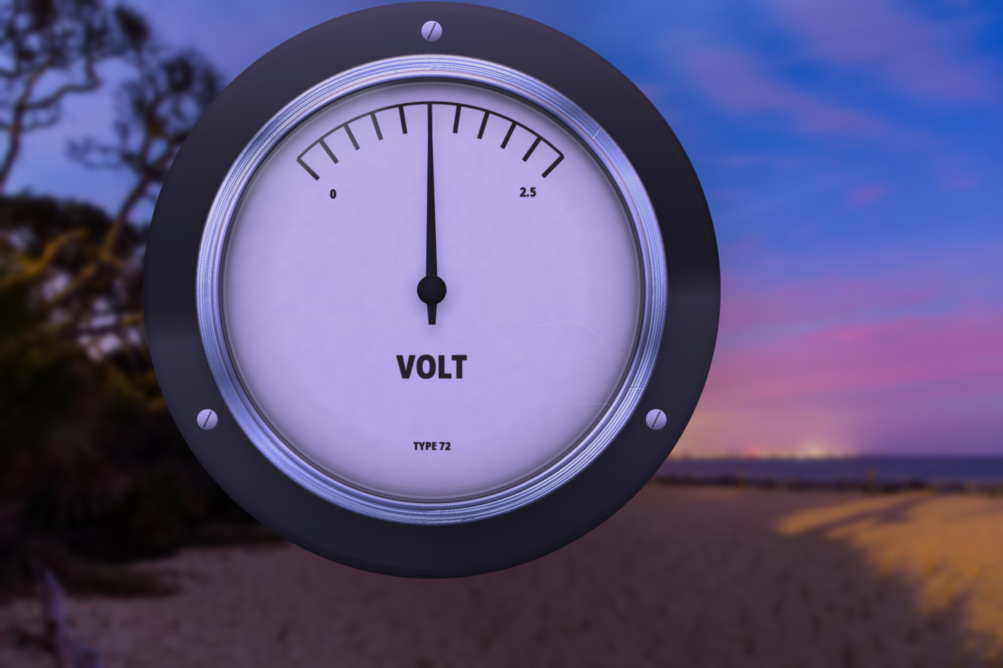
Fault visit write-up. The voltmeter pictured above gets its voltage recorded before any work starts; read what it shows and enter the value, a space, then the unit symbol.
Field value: 1.25 V
